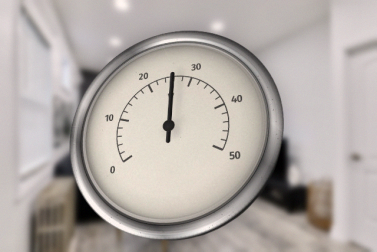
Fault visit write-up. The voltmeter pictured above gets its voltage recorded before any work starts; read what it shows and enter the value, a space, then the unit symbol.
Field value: 26 V
